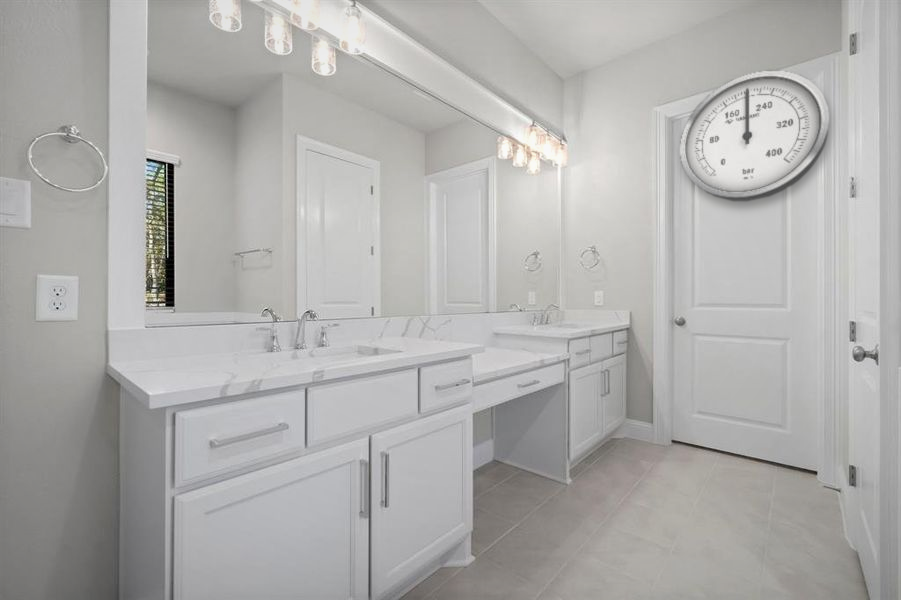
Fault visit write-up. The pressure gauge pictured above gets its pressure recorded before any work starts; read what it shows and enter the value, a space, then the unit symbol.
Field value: 200 bar
